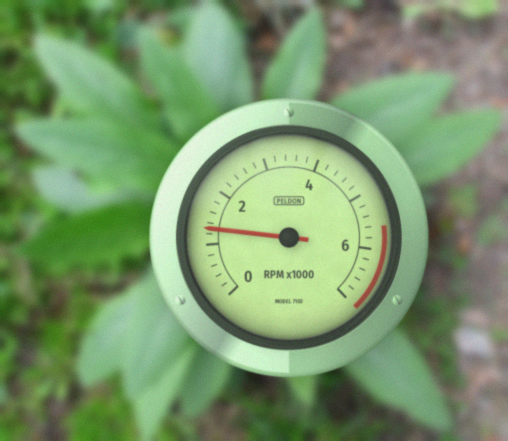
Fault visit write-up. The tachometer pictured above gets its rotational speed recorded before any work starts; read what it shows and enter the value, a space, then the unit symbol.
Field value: 1300 rpm
